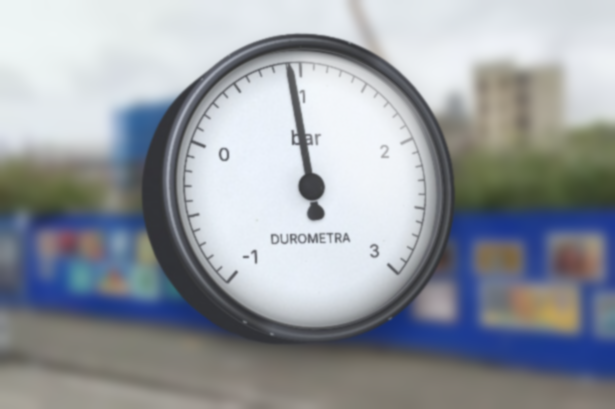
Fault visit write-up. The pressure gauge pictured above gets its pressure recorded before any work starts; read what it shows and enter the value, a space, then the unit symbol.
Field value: 0.9 bar
